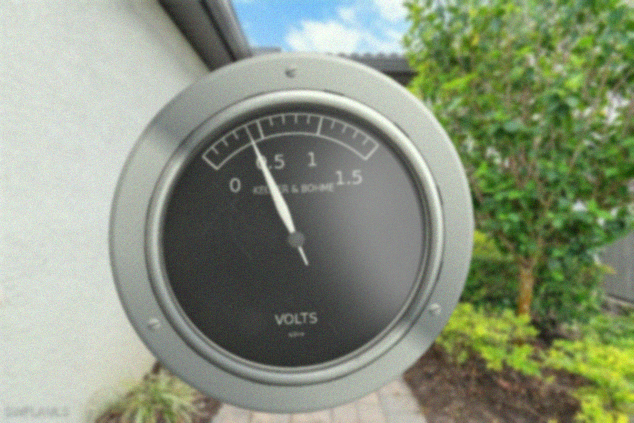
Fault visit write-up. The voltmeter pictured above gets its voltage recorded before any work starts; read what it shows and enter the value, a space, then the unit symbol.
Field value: 0.4 V
